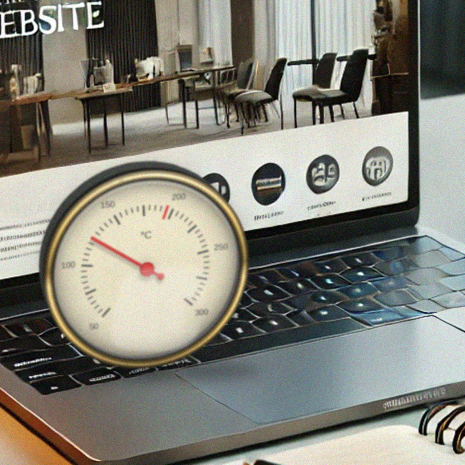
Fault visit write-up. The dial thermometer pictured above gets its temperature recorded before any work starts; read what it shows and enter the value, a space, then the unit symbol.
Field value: 125 °C
